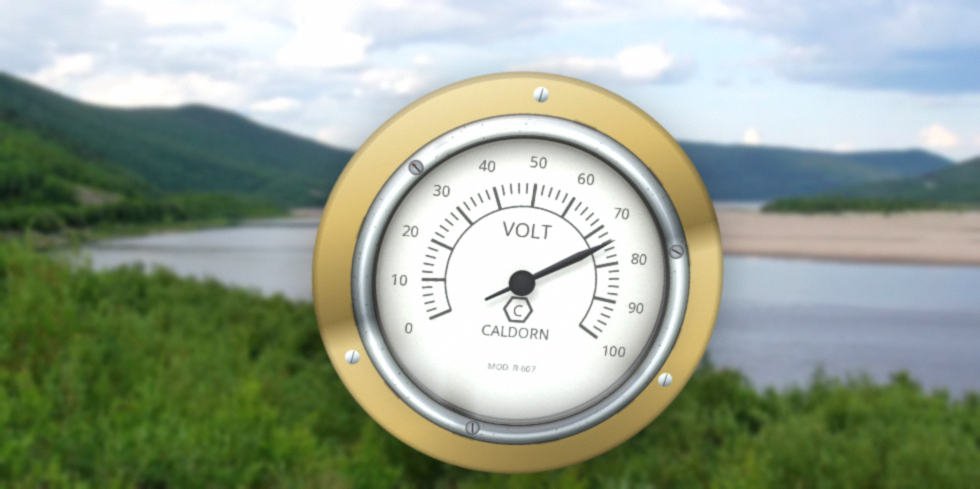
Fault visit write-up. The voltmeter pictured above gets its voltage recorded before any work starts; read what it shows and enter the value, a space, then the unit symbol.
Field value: 74 V
